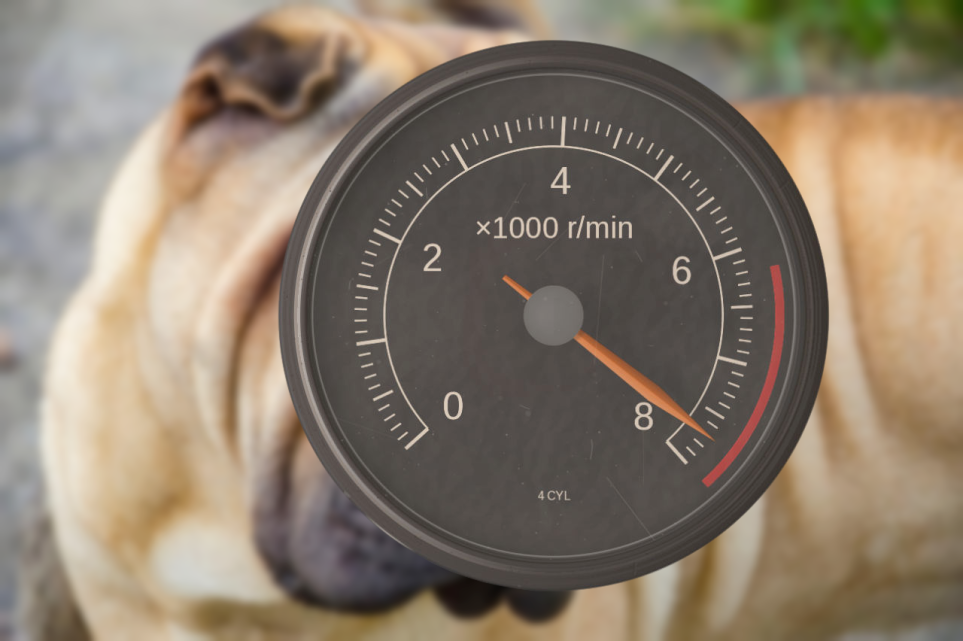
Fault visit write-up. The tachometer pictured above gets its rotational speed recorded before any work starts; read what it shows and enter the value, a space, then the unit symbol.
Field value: 7700 rpm
